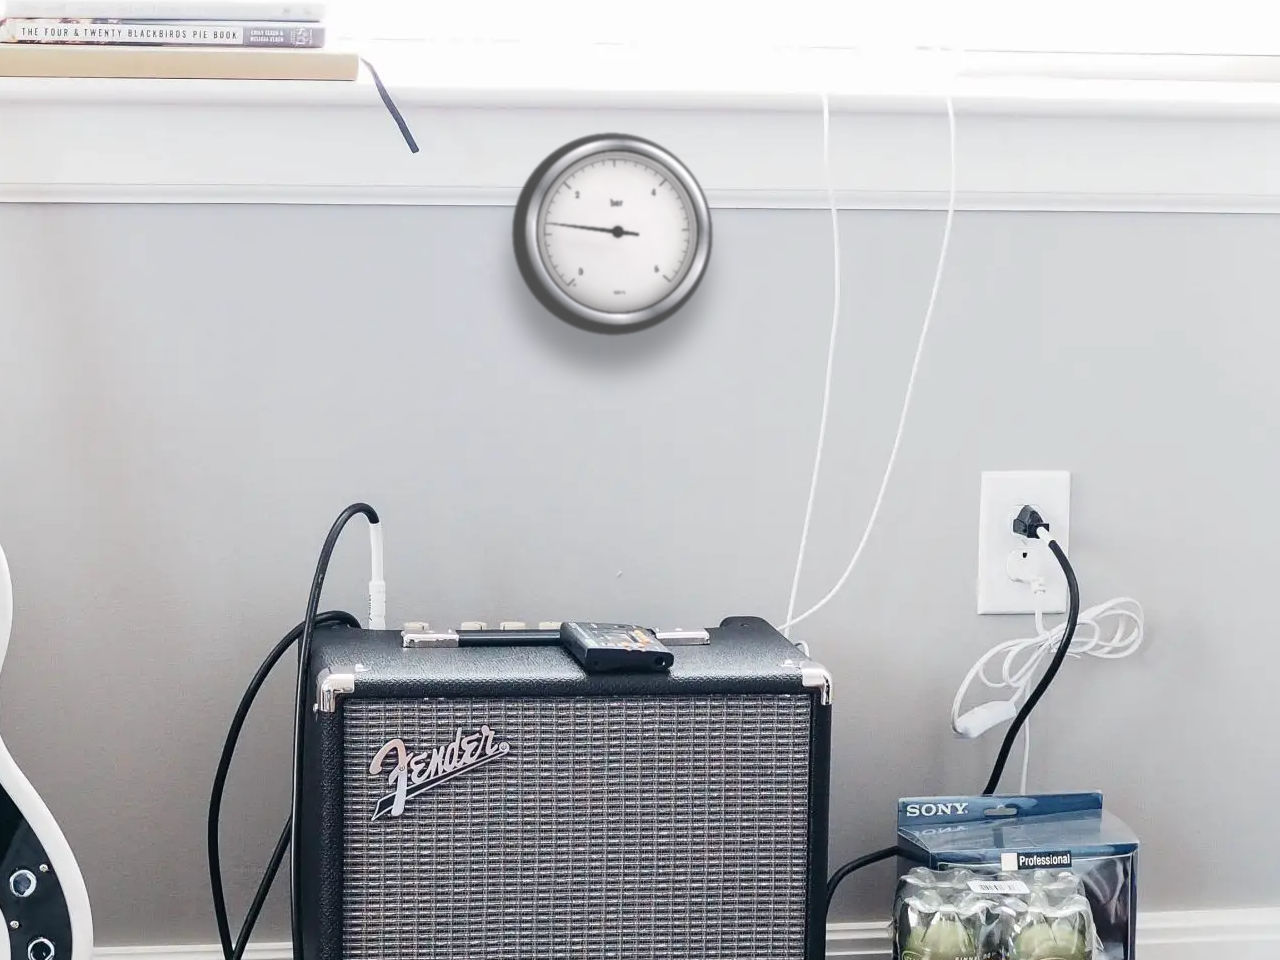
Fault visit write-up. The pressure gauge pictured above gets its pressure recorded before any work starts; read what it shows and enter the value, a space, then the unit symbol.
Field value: 1.2 bar
